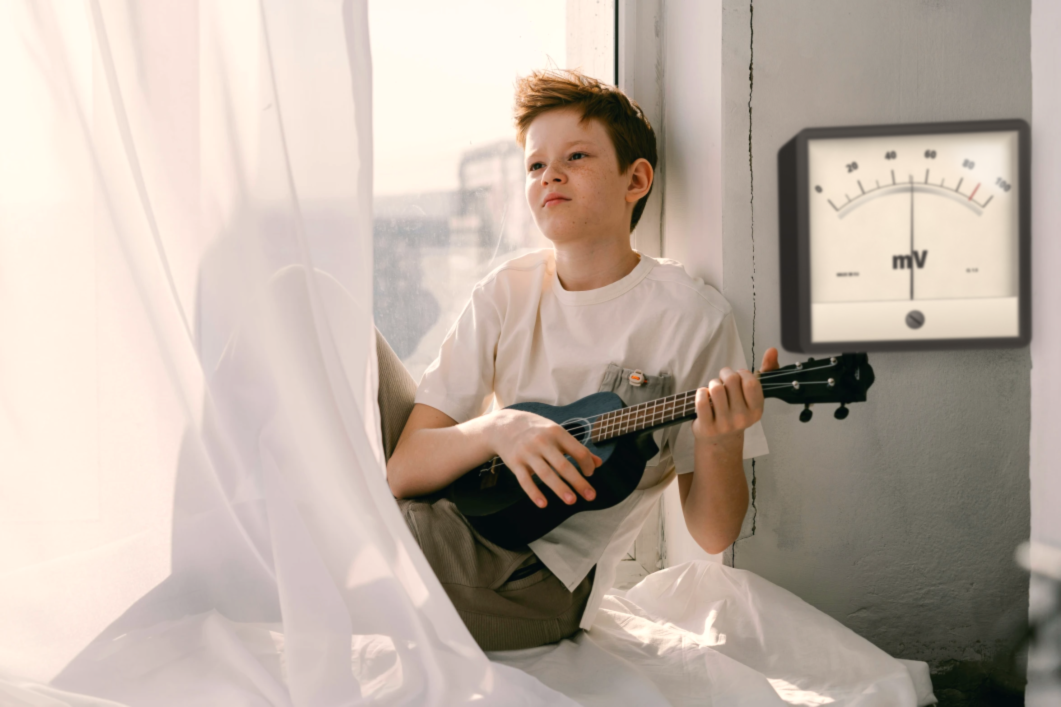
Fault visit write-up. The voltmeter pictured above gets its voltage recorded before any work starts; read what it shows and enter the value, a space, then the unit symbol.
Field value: 50 mV
